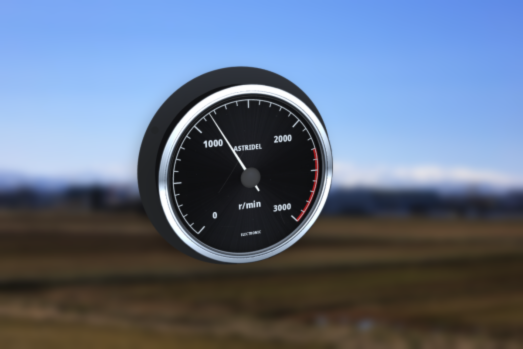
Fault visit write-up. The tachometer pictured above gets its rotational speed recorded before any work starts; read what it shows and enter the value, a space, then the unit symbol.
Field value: 1150 rpm
